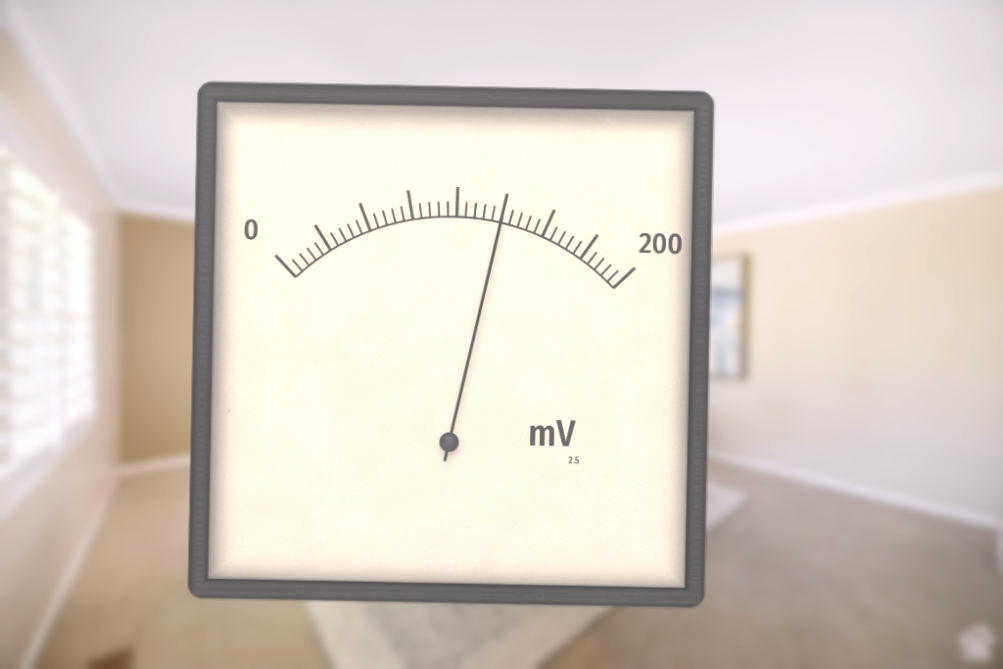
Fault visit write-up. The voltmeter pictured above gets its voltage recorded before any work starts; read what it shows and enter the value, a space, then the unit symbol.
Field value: 125 mV
